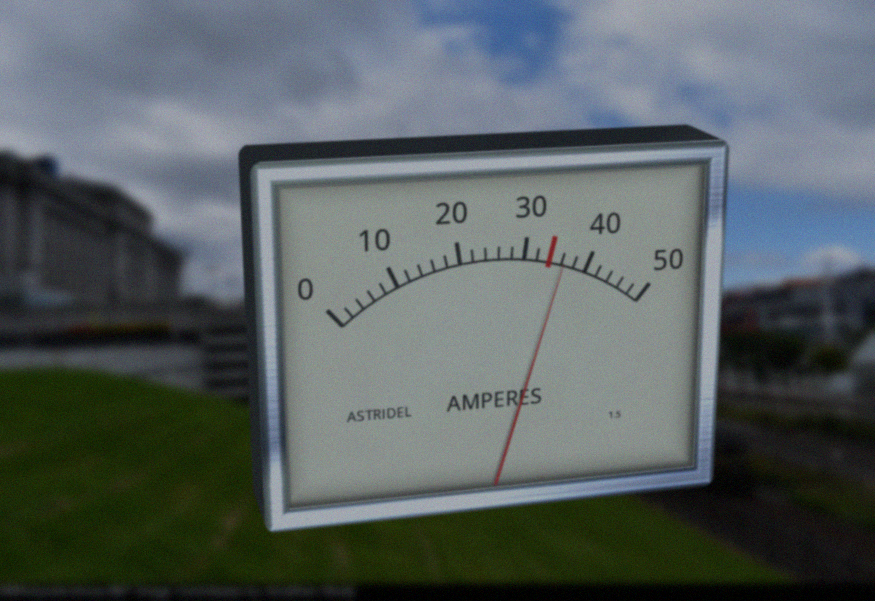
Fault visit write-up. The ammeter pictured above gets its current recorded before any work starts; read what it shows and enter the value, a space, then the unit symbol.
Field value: 36 A
